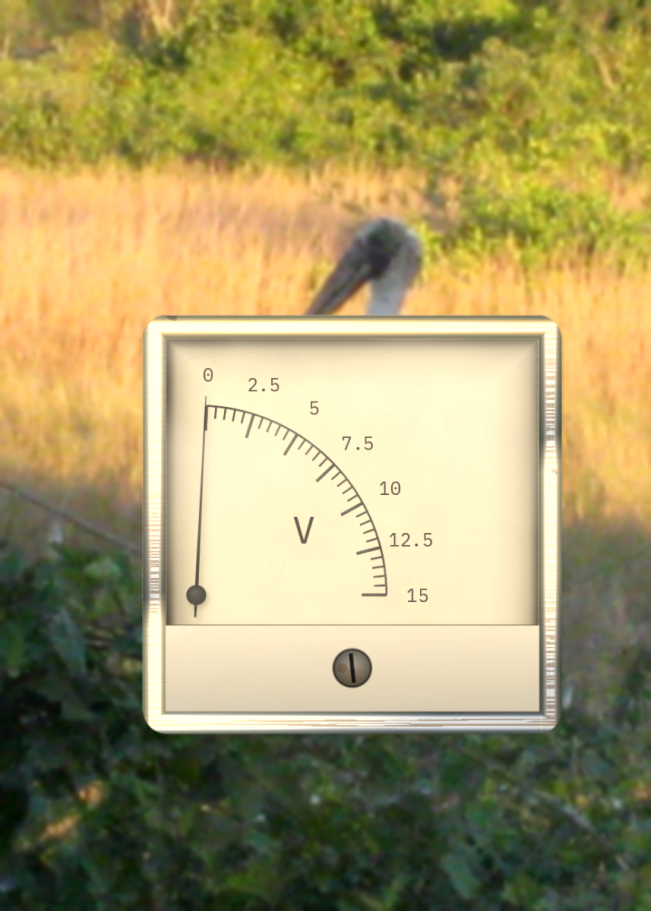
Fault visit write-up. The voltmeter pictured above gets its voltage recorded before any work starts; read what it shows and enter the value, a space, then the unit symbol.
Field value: 0 V
